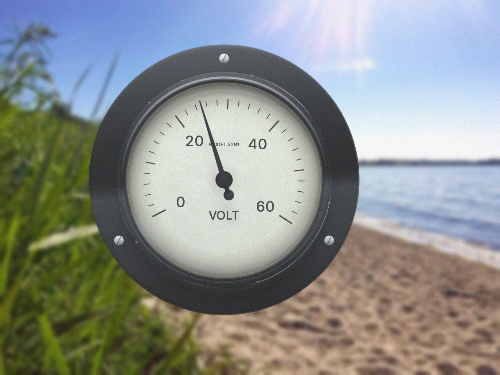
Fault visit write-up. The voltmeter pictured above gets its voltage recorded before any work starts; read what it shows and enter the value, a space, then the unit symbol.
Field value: 25 V
